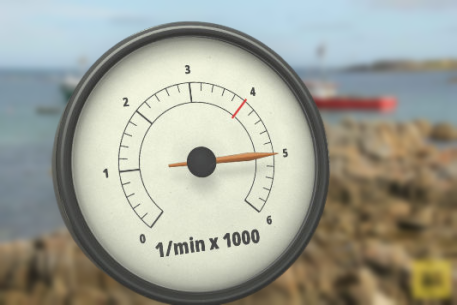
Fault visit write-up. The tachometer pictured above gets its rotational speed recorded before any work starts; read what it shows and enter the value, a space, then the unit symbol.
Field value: 5000 rpm
